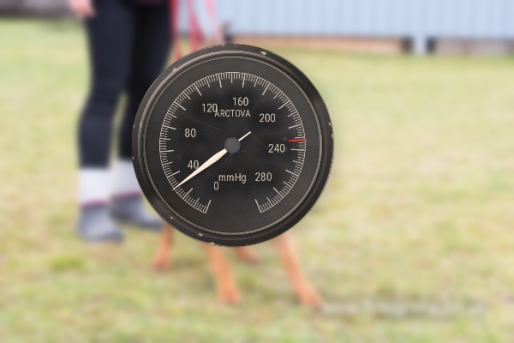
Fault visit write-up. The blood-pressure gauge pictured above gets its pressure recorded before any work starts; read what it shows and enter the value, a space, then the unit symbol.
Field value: 30 mmHg
